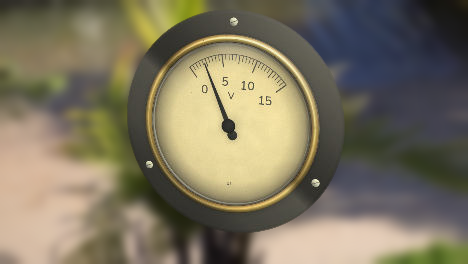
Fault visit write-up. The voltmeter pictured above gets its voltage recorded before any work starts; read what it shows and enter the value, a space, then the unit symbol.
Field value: 2.5 V
